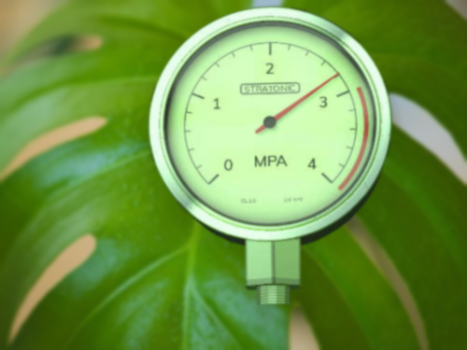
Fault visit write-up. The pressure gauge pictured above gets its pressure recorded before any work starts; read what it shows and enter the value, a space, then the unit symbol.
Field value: 2.8 MPa
